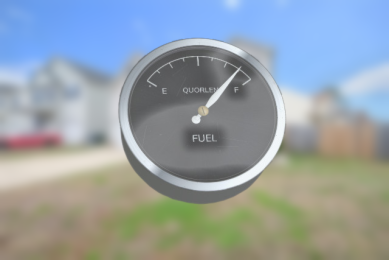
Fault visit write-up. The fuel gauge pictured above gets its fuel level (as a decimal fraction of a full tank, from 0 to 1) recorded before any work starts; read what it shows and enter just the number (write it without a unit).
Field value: 0.875
